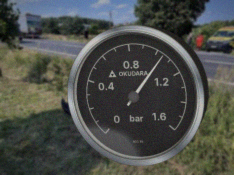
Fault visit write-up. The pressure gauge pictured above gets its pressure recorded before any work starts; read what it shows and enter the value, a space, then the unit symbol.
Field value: 1.05 bar
